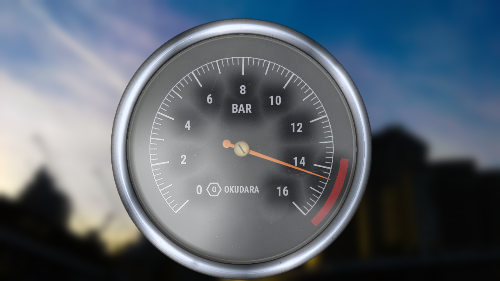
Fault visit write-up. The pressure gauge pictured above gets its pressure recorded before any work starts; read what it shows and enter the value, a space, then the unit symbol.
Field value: 14.4 bar
